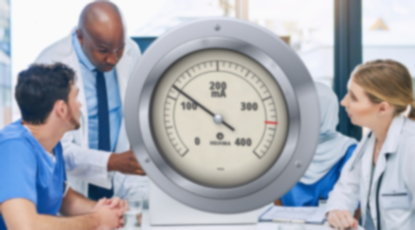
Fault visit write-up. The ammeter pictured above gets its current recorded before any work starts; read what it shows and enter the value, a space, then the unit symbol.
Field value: 120 mA
